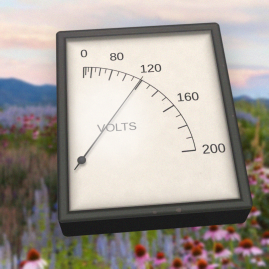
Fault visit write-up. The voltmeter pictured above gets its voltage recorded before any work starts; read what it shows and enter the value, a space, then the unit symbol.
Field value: 120 V
